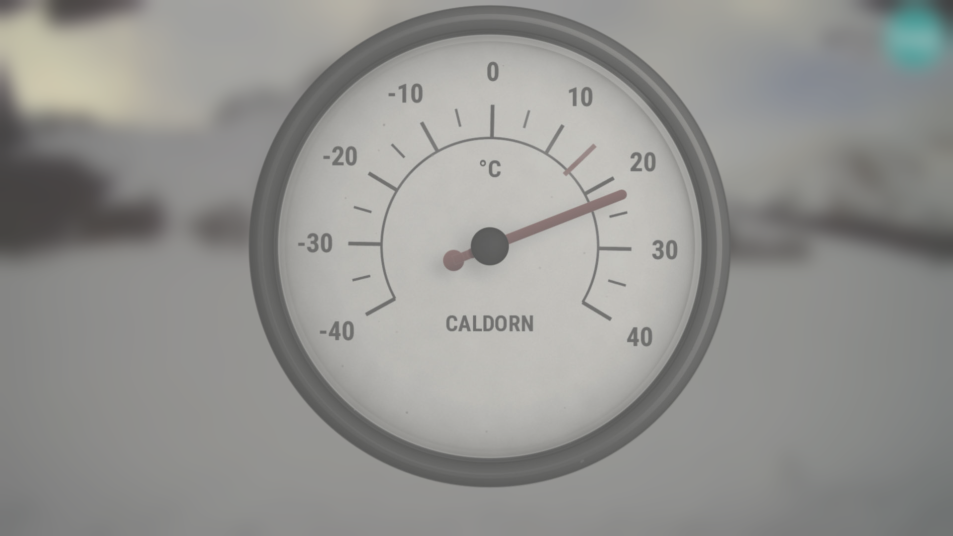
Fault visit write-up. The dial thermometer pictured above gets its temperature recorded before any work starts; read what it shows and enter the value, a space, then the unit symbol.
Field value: 22.5 °C
